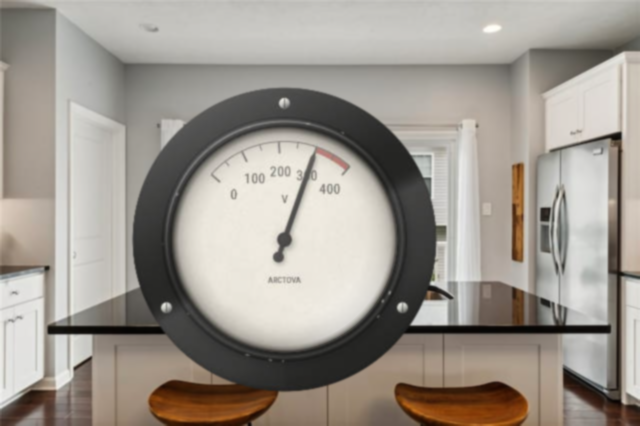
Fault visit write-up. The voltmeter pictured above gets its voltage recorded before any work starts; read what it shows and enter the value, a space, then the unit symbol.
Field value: 300 V
